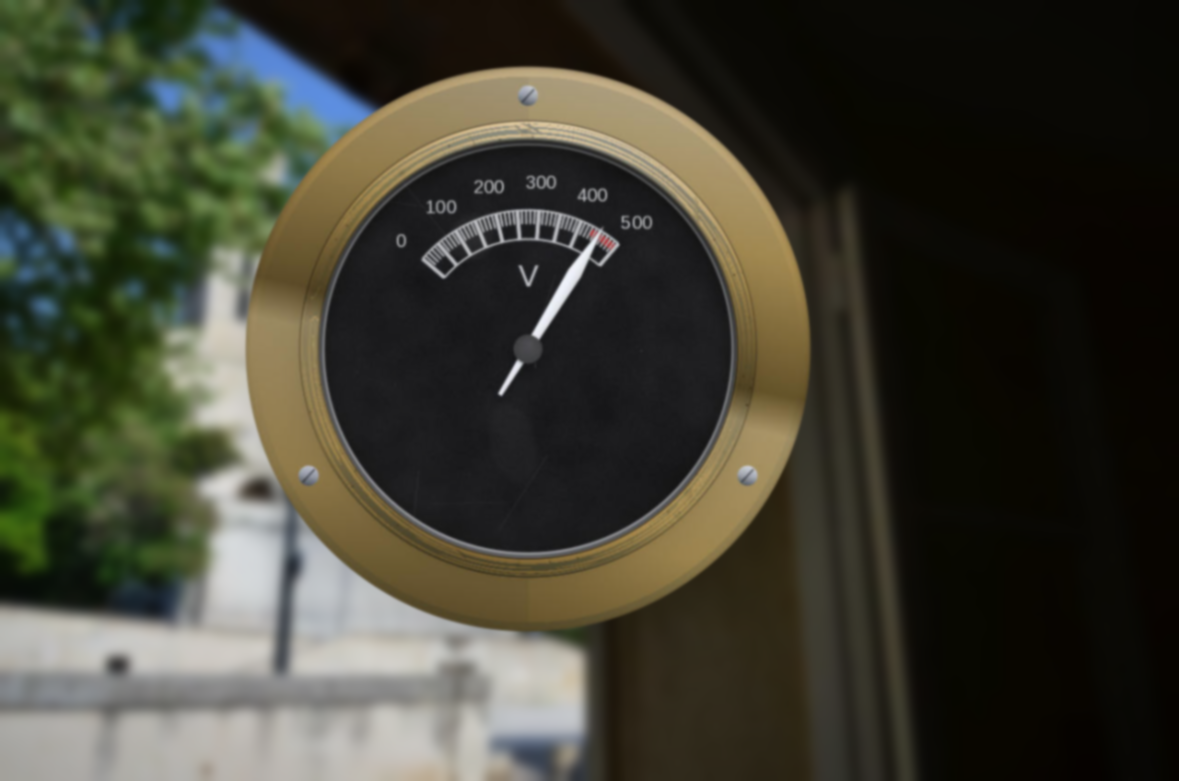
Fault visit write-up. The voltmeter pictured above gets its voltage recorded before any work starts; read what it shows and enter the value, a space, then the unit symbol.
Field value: 450 V
